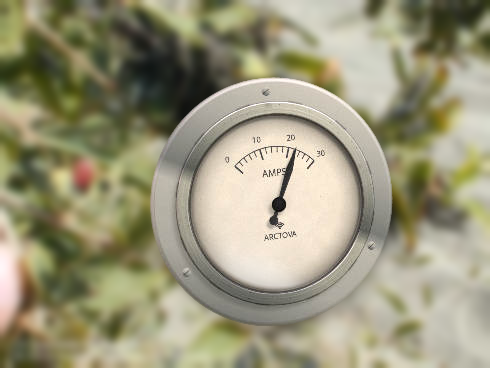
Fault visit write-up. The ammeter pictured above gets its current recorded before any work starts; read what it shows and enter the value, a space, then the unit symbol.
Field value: 22 A
